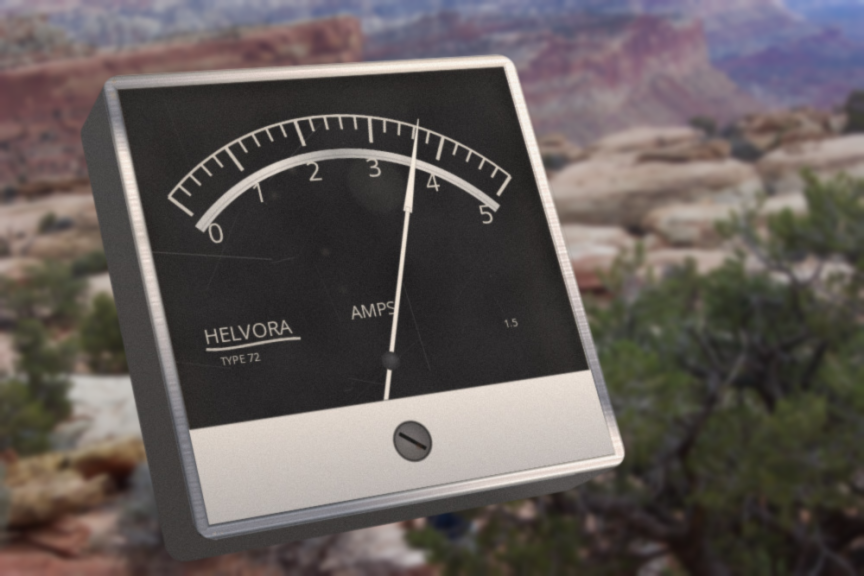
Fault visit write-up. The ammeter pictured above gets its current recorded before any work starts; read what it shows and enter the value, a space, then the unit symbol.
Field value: 3.6 A
